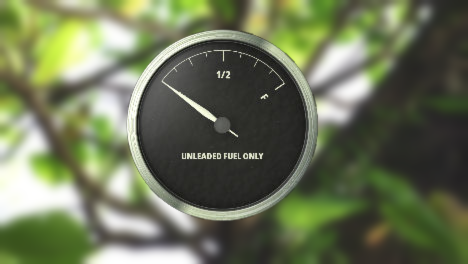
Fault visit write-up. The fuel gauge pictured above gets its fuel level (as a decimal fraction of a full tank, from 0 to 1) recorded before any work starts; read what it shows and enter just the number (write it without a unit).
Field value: 0
